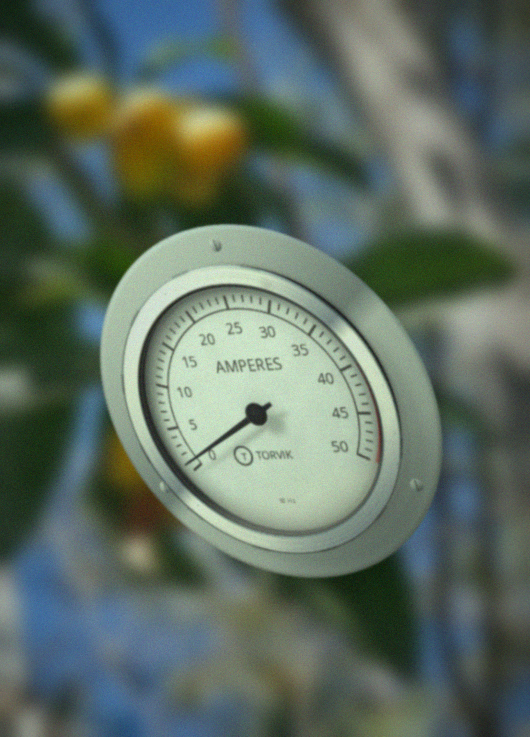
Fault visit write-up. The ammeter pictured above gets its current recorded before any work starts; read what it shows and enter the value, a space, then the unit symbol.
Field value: 1 A
